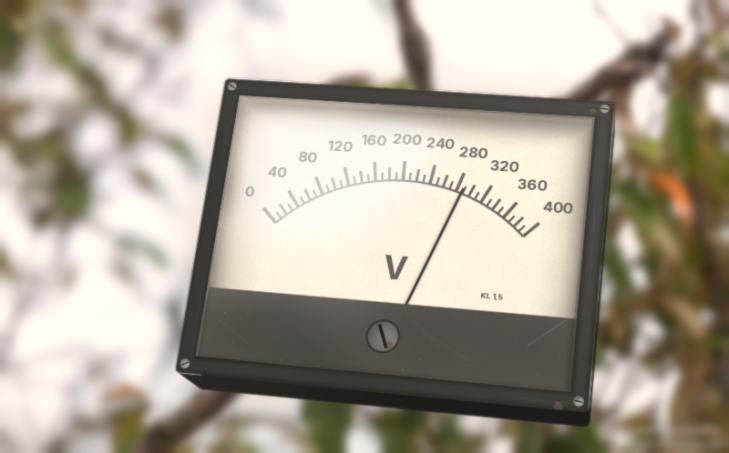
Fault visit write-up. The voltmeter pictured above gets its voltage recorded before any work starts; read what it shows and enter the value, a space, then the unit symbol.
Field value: 290 V
